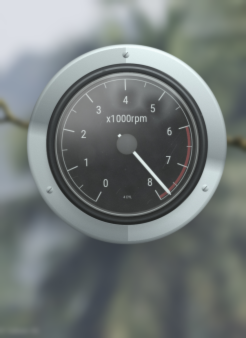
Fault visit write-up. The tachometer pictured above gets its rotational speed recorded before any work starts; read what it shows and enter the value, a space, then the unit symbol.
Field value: 7750 rpm
